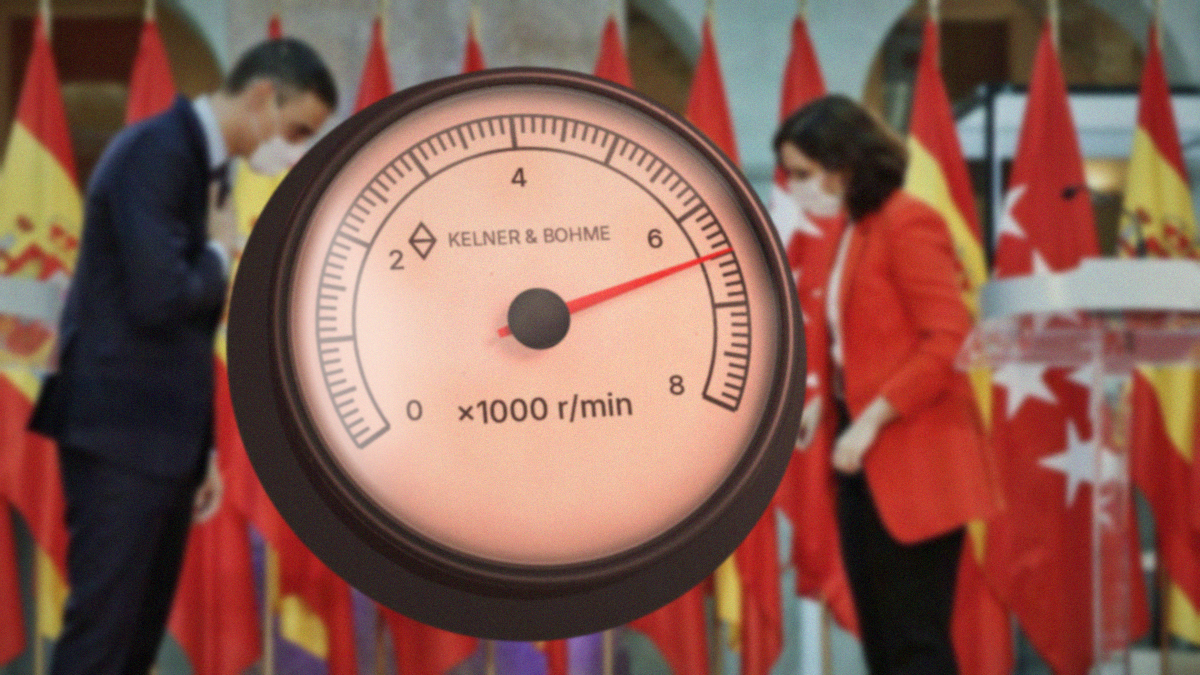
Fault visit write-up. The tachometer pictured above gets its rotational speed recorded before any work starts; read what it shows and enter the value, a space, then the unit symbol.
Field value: 6500 rpm
